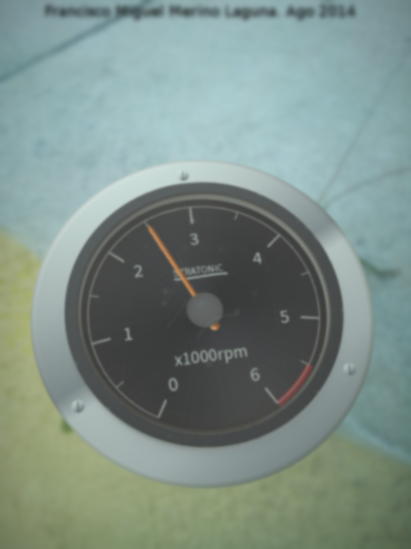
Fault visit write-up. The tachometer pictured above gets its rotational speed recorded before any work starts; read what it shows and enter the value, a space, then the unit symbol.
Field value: 2500 rpm
